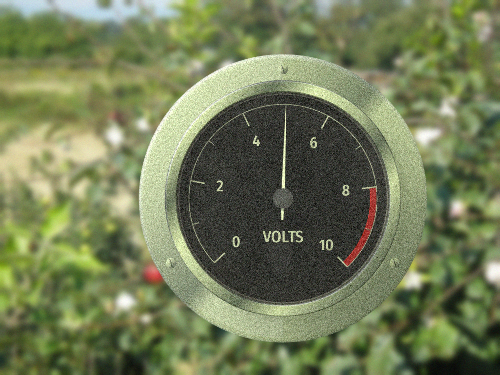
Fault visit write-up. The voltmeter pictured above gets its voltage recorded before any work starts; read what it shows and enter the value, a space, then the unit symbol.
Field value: 5 V
